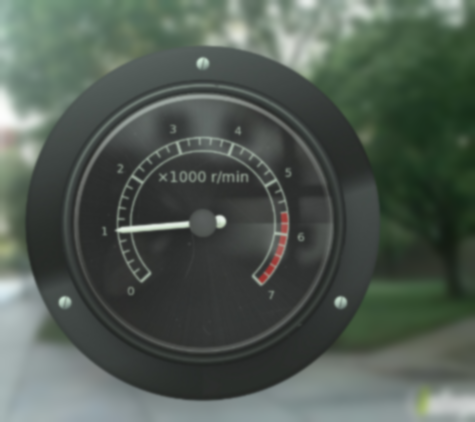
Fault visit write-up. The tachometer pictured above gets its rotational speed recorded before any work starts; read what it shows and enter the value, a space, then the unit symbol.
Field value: 1000 rpm
